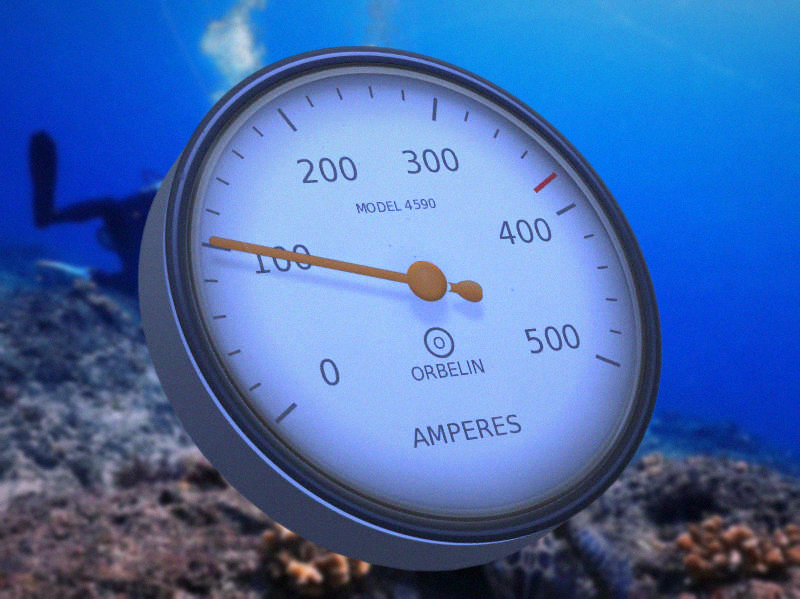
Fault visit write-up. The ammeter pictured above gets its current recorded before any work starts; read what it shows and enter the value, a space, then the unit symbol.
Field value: 100 A
